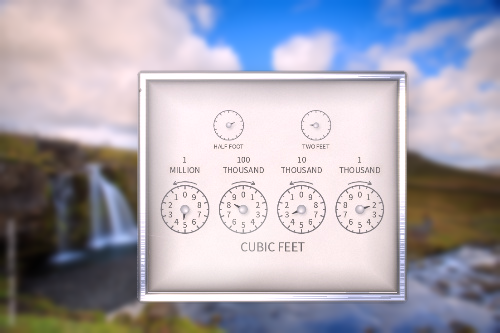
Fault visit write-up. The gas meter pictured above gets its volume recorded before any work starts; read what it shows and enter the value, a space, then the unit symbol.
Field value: 483200 ft³
